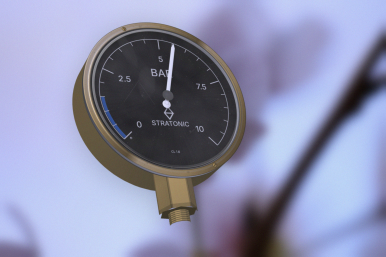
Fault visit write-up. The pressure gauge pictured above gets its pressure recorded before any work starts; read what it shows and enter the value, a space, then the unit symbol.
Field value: 5.5 bar
